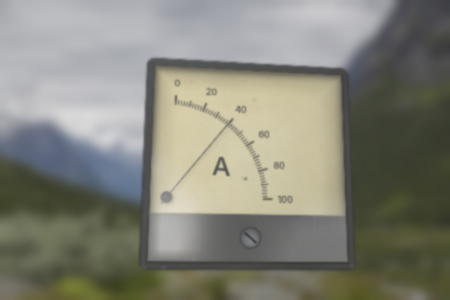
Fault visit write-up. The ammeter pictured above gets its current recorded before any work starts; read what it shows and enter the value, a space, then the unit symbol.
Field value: 40 A
